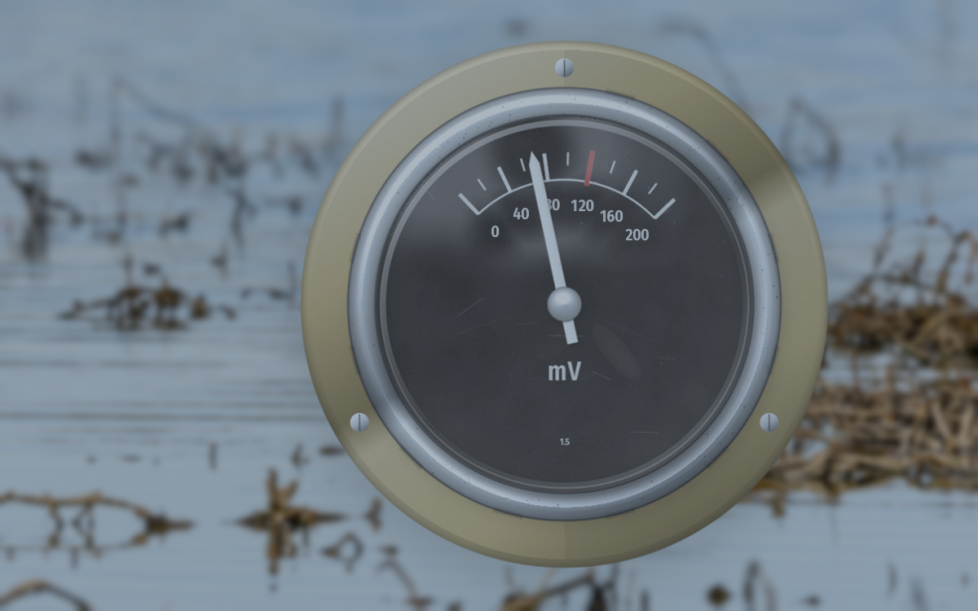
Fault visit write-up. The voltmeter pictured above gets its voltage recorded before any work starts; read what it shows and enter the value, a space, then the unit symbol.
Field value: 70 mV
